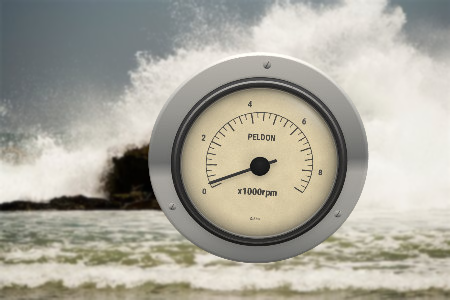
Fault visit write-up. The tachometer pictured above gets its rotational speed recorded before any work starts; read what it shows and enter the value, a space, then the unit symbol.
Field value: 250 rpm
